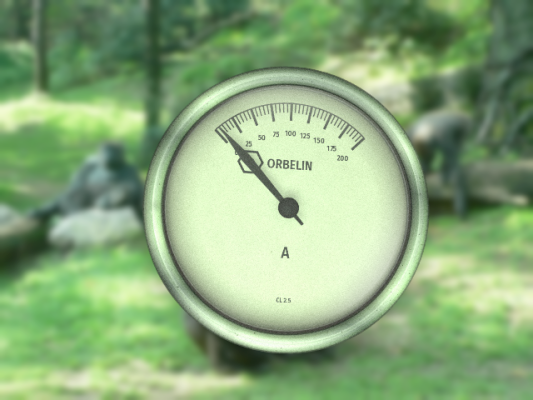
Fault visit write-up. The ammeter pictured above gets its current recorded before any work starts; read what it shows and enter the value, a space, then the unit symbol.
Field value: 5 A
